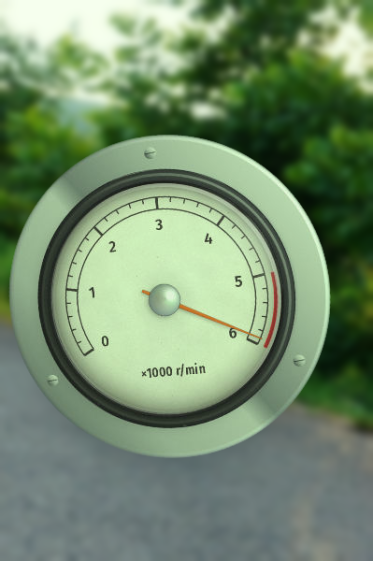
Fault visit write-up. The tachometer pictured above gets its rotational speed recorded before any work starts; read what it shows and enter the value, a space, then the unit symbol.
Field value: 5900 rpm
